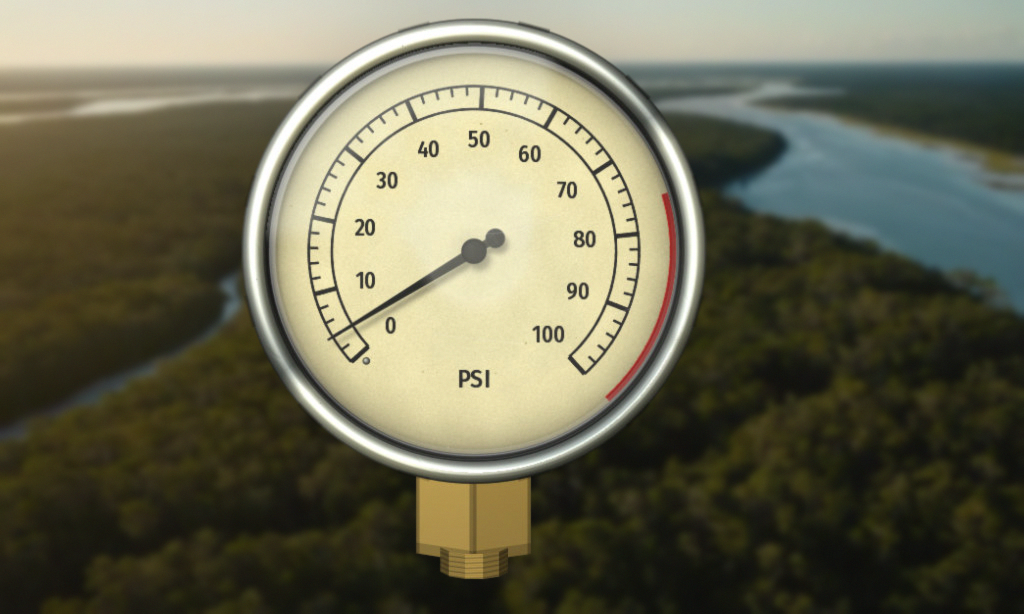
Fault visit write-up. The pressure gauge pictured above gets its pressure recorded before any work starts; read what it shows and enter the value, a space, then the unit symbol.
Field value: 4 psi
